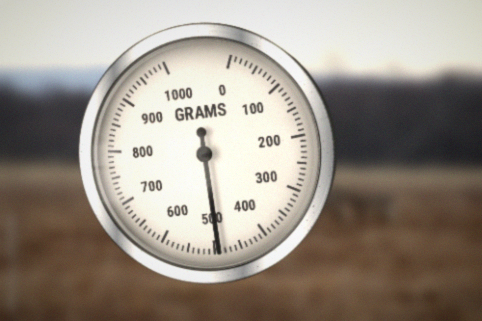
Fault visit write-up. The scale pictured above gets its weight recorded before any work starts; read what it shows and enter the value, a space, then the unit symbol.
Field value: 490 g
